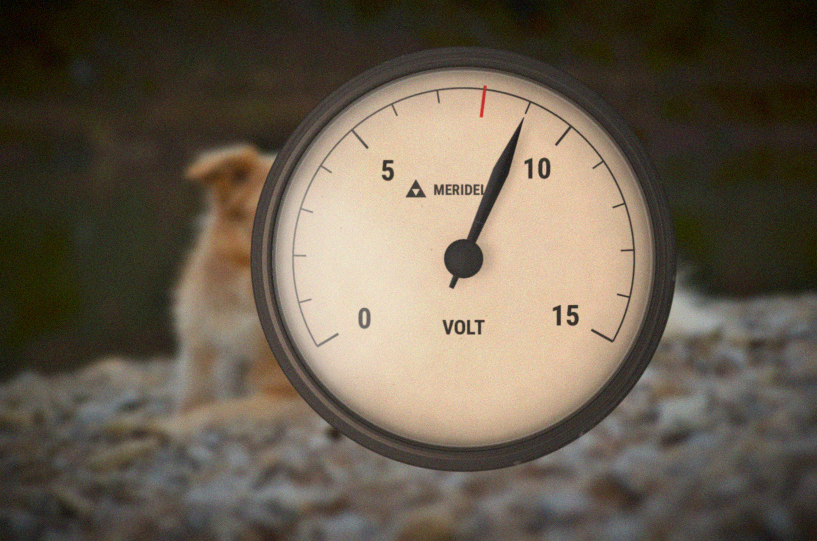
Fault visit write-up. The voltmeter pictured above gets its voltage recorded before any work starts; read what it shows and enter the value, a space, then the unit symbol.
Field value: 9 V
